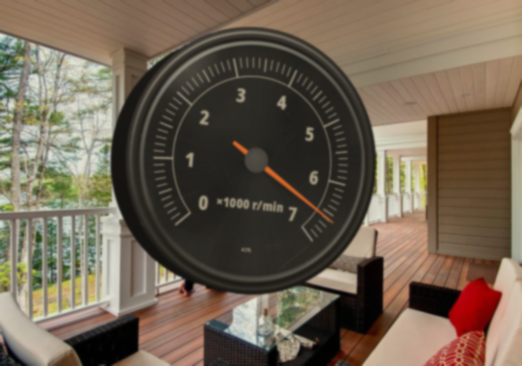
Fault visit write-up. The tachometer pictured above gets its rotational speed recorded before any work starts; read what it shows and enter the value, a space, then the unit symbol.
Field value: 6600 rpm
